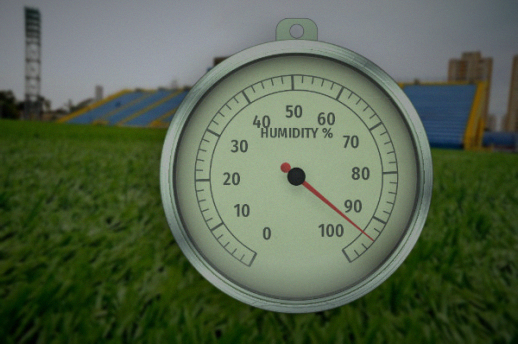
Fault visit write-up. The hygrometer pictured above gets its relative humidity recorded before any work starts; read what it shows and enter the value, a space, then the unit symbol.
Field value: 94 %
